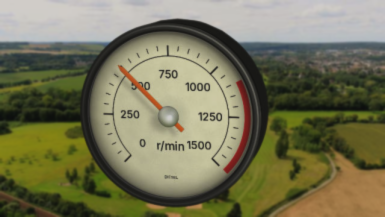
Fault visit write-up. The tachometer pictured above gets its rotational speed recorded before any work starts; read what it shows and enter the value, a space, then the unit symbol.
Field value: 500 rpm
